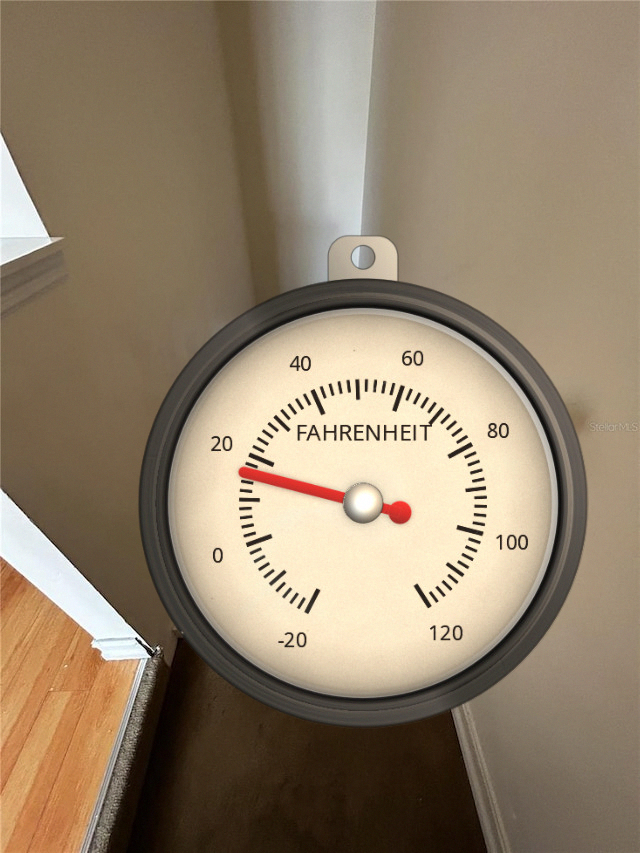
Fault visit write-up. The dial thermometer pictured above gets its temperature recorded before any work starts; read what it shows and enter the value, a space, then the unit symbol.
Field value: 16 °F
